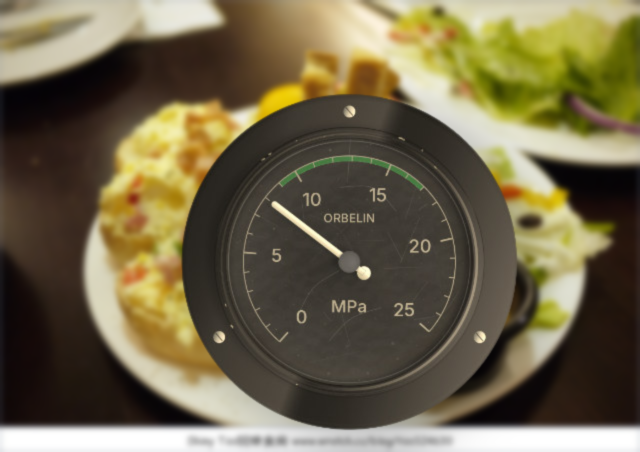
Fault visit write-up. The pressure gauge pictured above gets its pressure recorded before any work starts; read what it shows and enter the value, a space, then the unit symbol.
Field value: 8 MPa
